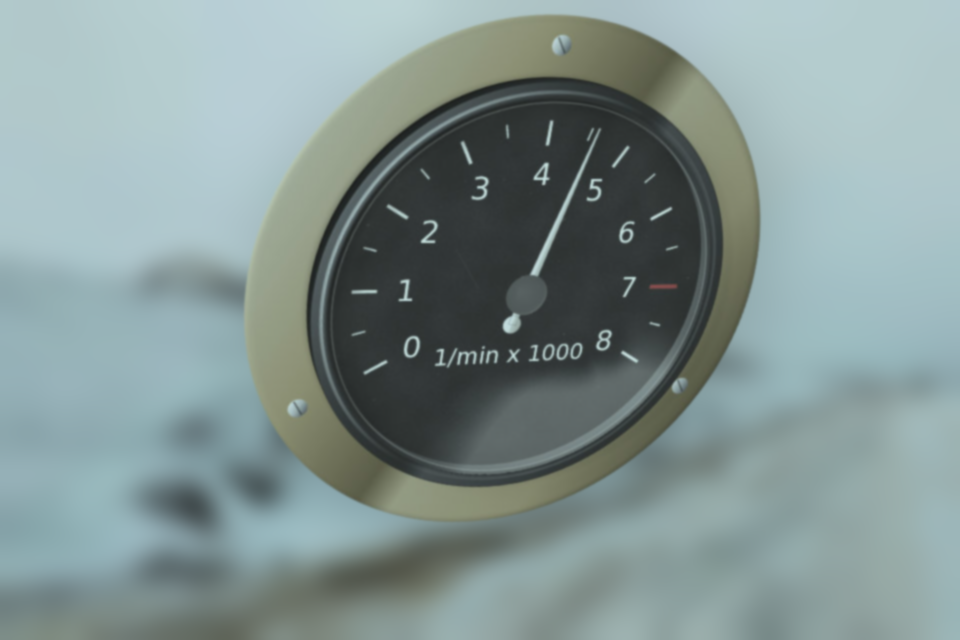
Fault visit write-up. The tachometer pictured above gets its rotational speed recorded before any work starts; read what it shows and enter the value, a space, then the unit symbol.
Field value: 4500 rpm
